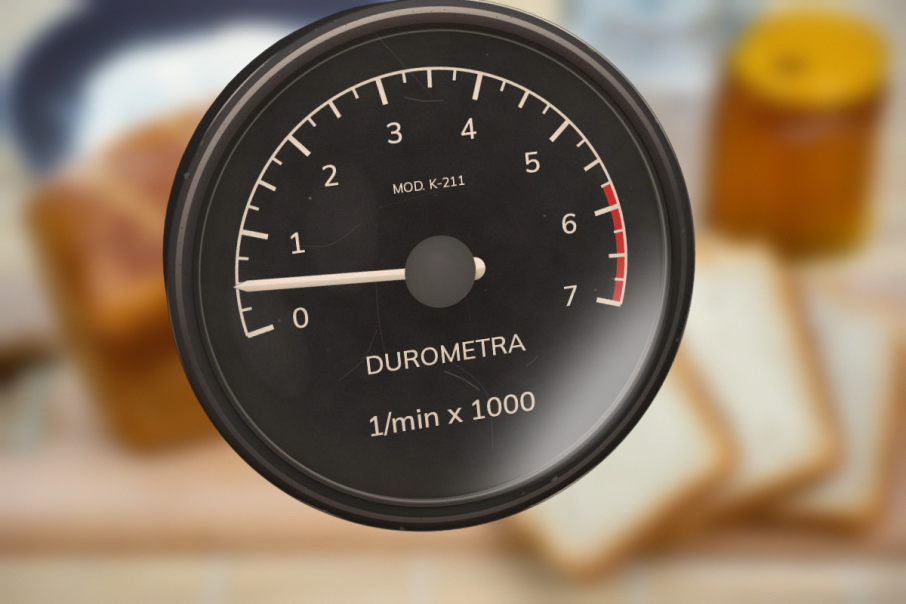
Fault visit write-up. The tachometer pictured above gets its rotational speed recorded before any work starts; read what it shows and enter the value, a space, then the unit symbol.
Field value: 500 rpm
